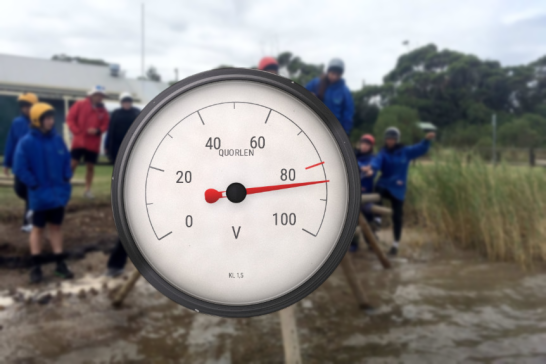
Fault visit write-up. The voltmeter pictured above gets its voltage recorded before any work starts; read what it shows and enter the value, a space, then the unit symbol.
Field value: 85 V
